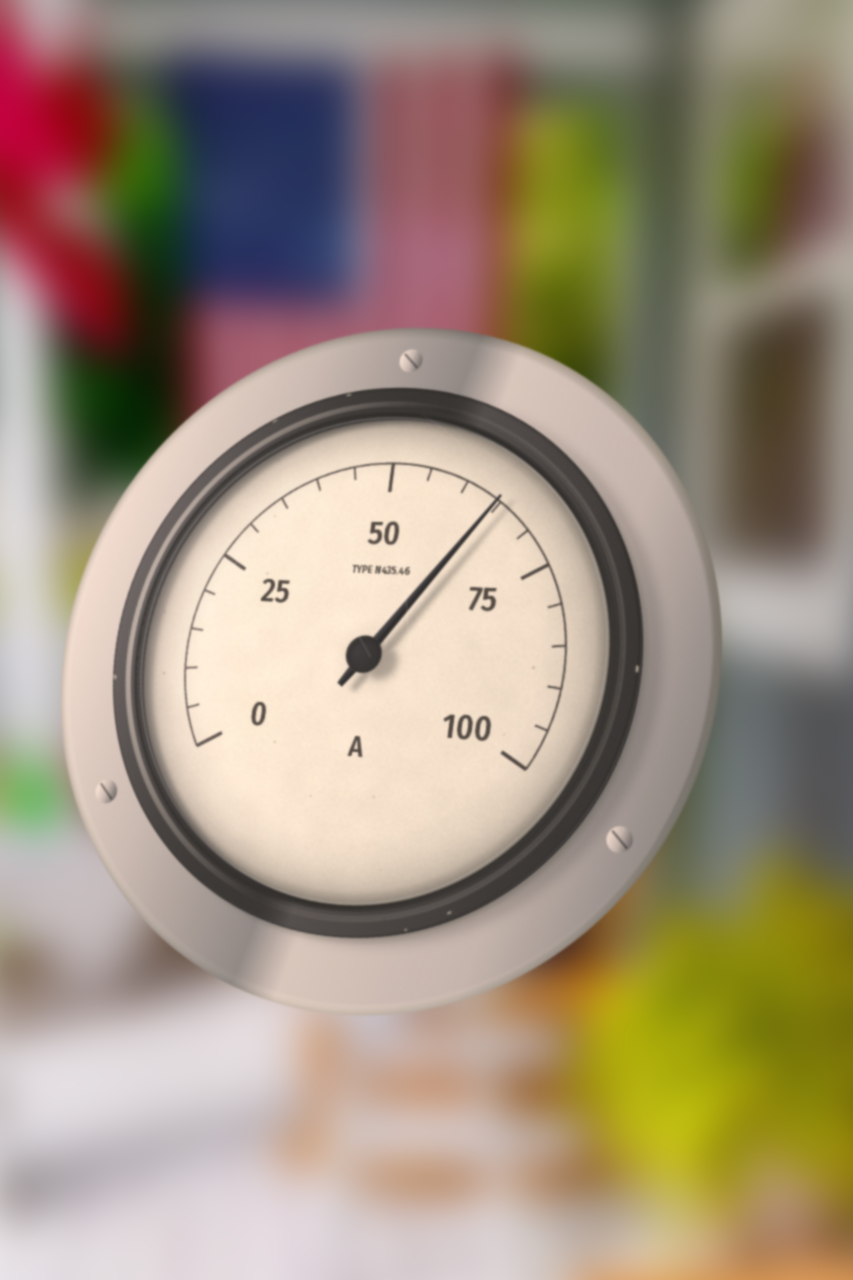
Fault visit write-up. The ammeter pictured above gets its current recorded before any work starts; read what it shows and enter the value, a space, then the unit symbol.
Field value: 65 A
